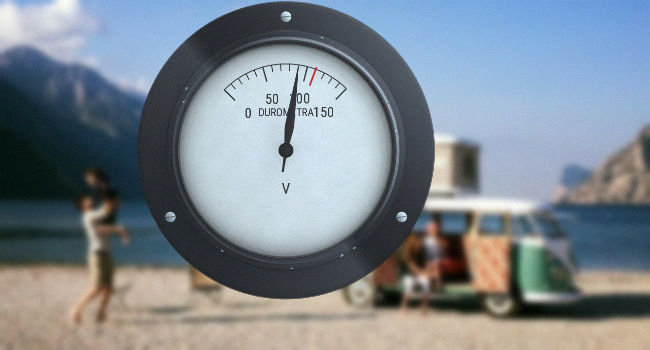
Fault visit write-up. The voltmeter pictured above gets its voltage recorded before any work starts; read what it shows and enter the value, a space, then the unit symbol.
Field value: 90 V
